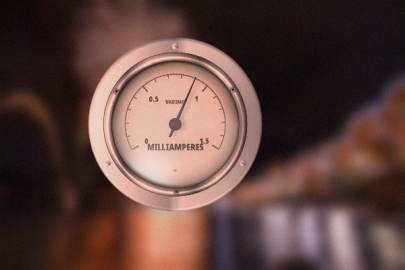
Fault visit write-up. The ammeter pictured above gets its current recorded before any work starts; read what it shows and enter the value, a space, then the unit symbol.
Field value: 0.9 mA
